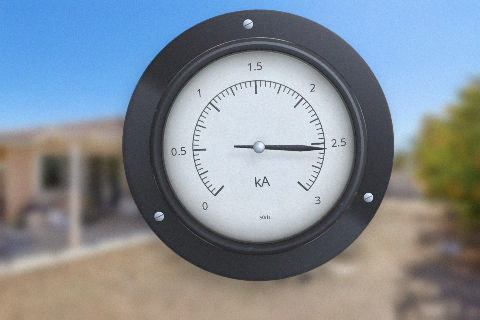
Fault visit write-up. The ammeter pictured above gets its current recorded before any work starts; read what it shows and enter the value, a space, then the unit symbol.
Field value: 2.55 kA
